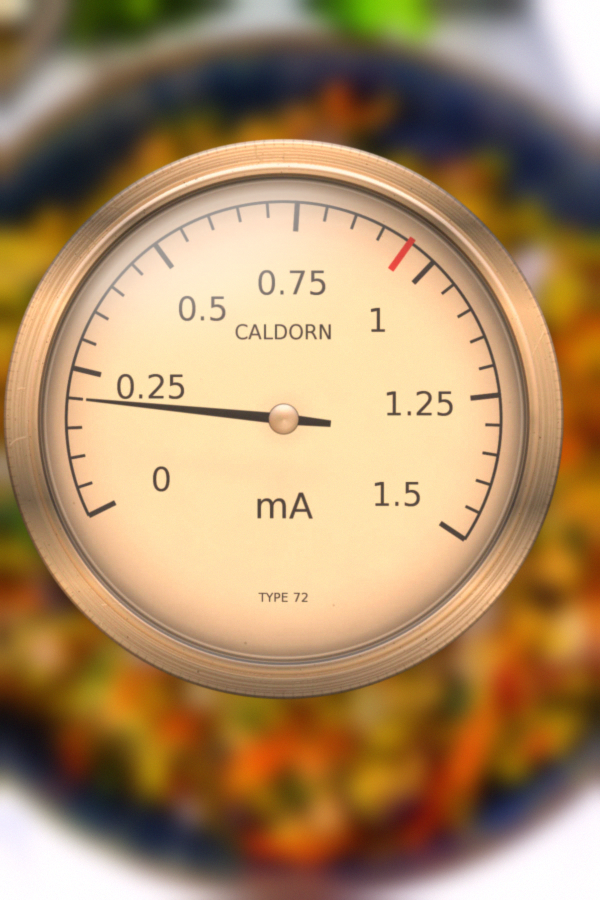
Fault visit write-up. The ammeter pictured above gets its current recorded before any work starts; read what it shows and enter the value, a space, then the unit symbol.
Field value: 0.2 mA
